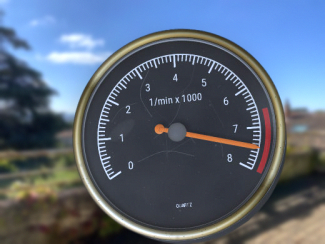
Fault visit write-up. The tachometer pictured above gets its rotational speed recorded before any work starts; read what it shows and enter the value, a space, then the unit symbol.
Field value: 7500 rpm
